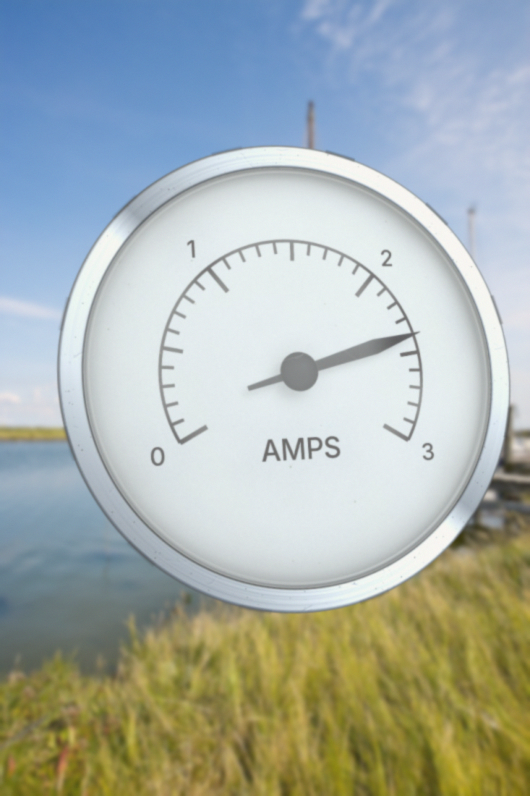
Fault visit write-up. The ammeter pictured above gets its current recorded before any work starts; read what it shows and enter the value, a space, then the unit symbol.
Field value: 2.4 A
